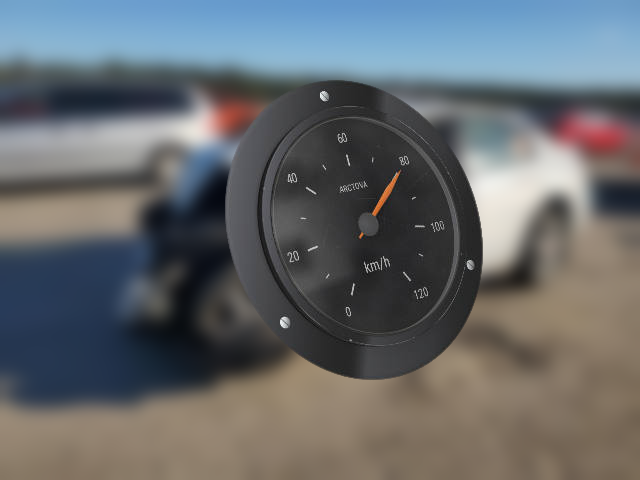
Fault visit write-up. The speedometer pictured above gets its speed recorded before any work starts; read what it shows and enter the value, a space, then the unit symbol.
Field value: 80 km/h
